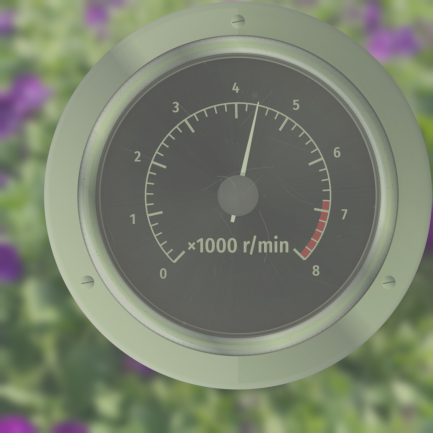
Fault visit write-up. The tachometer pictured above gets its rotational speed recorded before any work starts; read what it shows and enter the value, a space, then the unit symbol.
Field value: 4400 rpm
